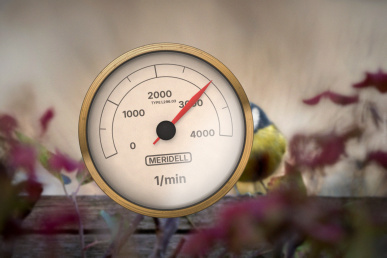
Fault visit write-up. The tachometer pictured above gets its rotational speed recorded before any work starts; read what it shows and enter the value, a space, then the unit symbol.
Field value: 3000 rpm
